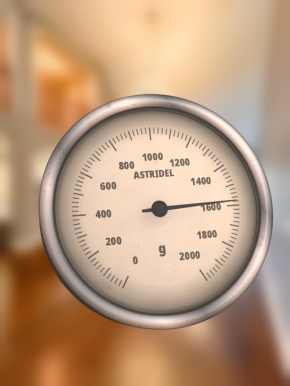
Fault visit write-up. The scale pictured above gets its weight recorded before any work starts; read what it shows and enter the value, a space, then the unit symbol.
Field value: 1580 g
